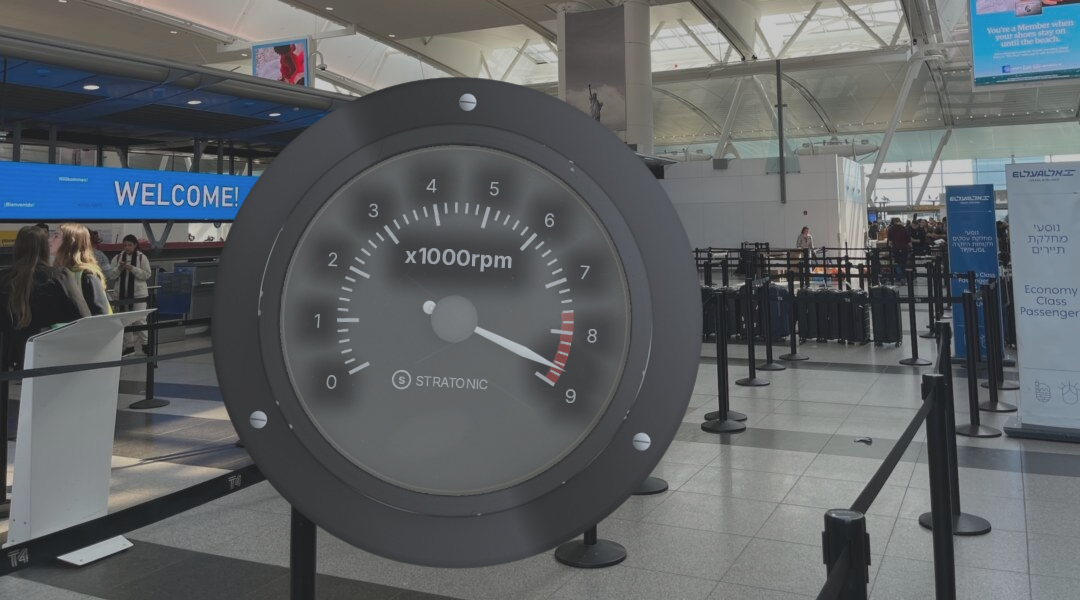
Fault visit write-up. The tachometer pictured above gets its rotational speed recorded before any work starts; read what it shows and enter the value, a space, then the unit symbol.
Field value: 8700 rpm
